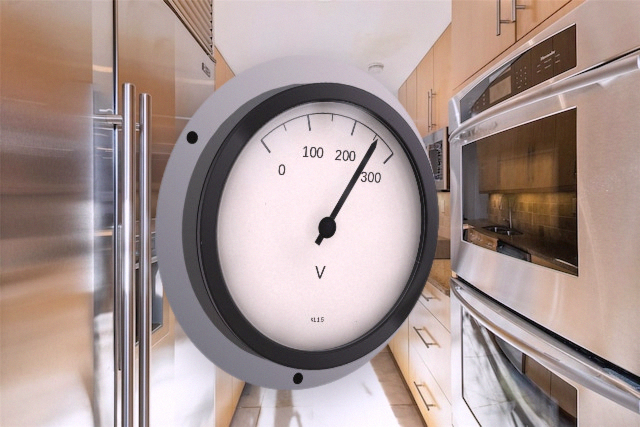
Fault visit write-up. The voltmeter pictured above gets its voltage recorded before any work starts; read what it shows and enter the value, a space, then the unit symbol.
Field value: 250 V
